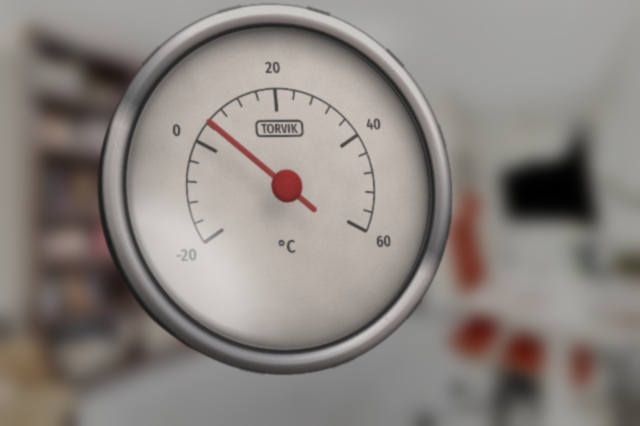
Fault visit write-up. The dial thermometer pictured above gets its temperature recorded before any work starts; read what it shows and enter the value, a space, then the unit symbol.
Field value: 4 °C
